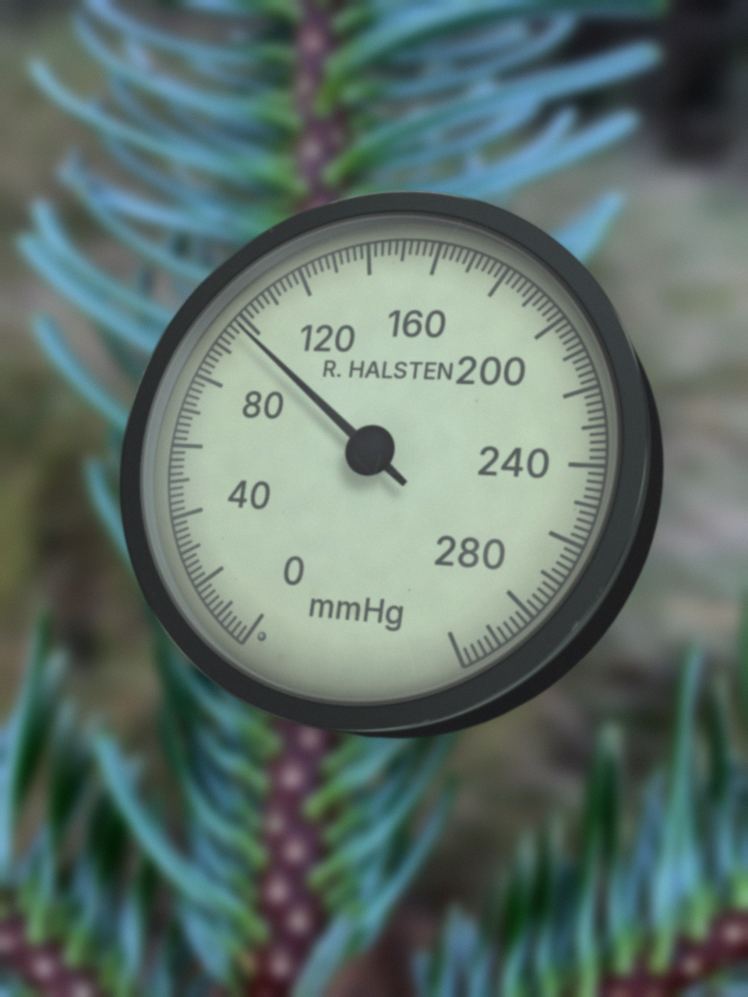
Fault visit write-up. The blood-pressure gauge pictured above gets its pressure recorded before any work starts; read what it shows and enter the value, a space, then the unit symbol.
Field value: 98 mmHg
